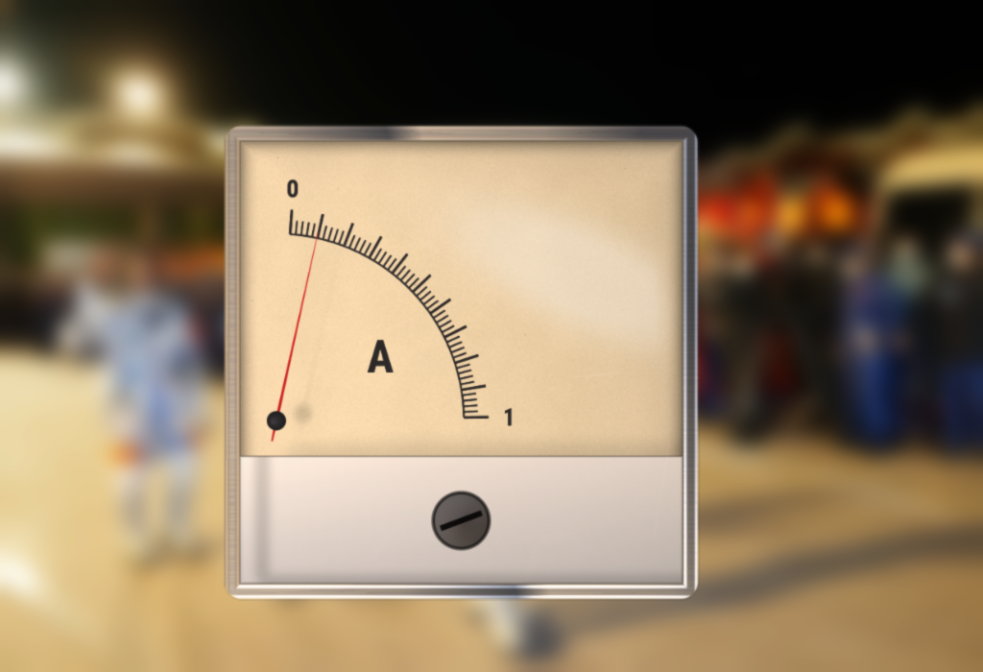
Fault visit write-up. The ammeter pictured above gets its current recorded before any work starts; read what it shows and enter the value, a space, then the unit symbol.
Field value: 0.1 A
